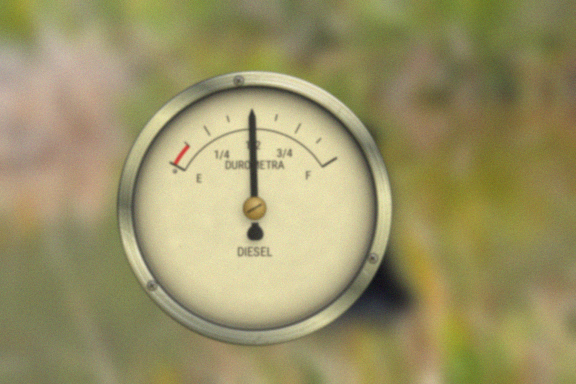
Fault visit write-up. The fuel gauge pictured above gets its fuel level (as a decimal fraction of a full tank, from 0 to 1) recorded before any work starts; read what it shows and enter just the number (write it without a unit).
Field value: 0.5
